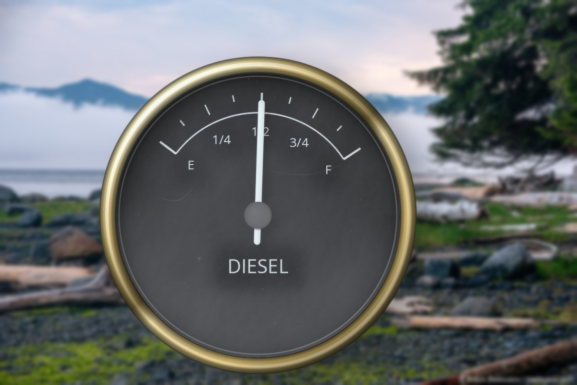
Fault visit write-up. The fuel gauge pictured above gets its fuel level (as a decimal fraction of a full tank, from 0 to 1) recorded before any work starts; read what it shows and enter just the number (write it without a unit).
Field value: 0.5
